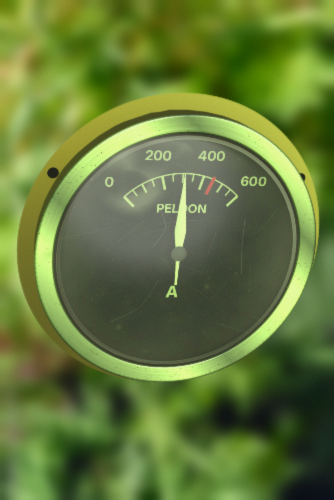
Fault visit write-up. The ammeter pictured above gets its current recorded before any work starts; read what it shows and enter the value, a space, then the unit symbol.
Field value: 300 A
